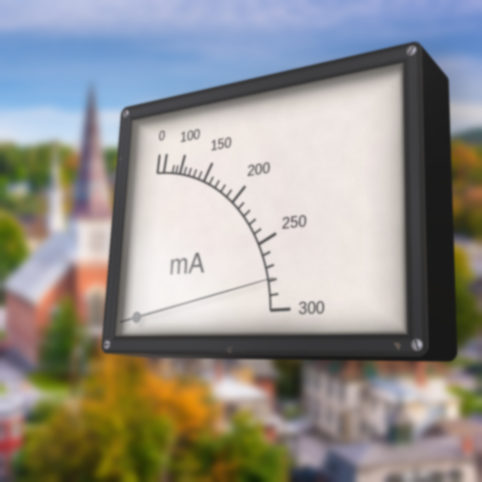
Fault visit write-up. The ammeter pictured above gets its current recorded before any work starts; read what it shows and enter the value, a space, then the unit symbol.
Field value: 280 mA
